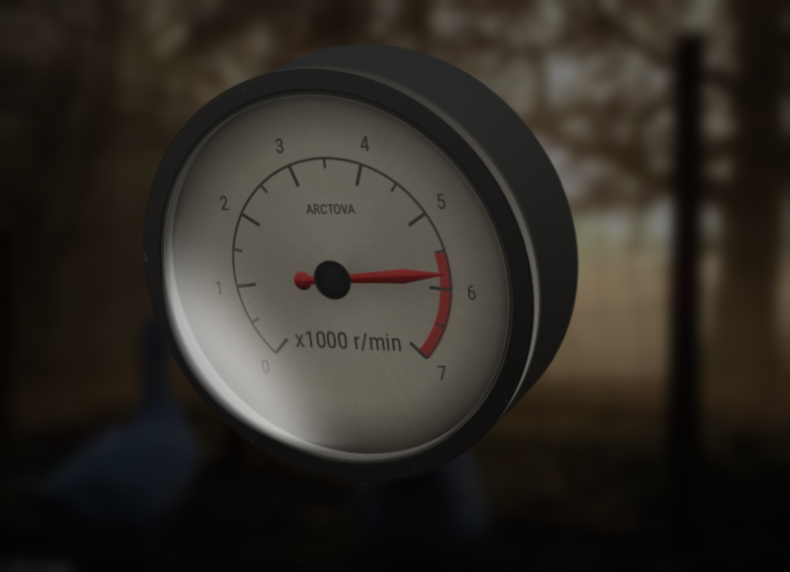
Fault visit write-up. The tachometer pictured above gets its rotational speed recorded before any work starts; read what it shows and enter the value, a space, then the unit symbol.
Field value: 5750 rpm
